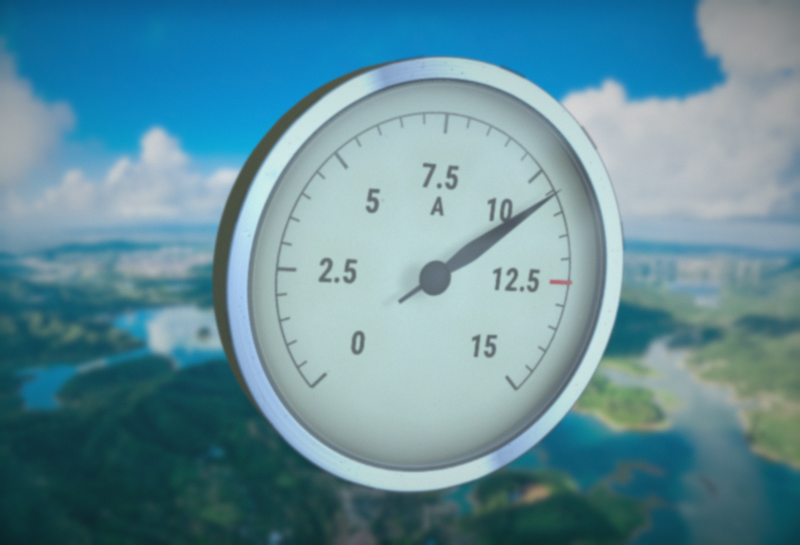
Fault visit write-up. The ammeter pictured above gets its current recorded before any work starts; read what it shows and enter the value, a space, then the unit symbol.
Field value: 10.5 A
